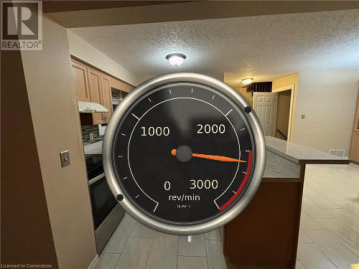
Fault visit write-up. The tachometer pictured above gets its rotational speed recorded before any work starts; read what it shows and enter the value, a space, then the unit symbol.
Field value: 2500 rpm
